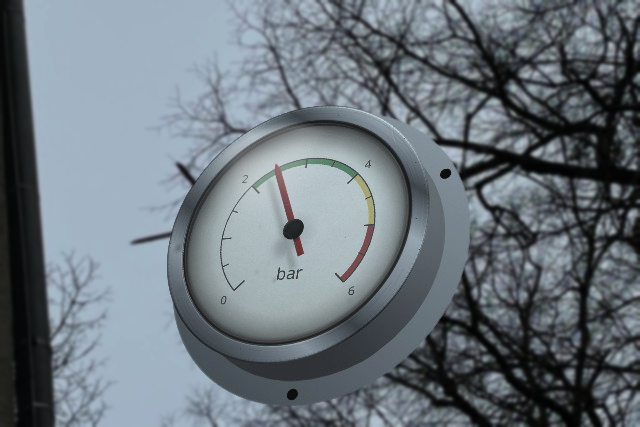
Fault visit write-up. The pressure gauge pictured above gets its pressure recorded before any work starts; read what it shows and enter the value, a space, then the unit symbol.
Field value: 2.5 bar
